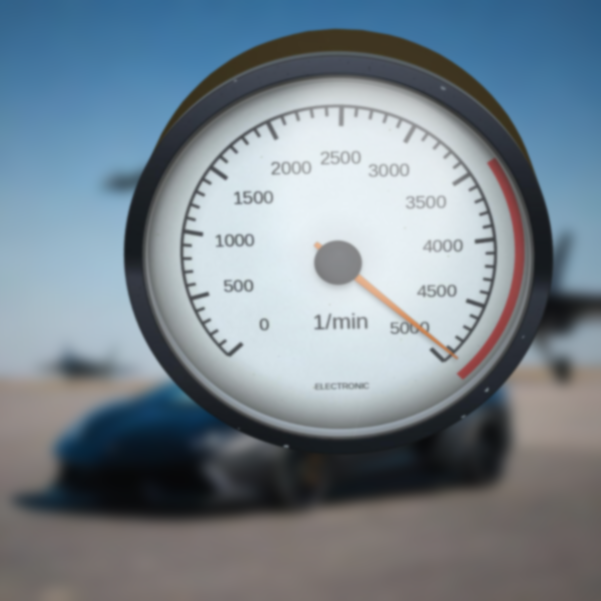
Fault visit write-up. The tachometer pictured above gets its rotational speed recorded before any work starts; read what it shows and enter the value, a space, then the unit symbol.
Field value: 4900 rpm
